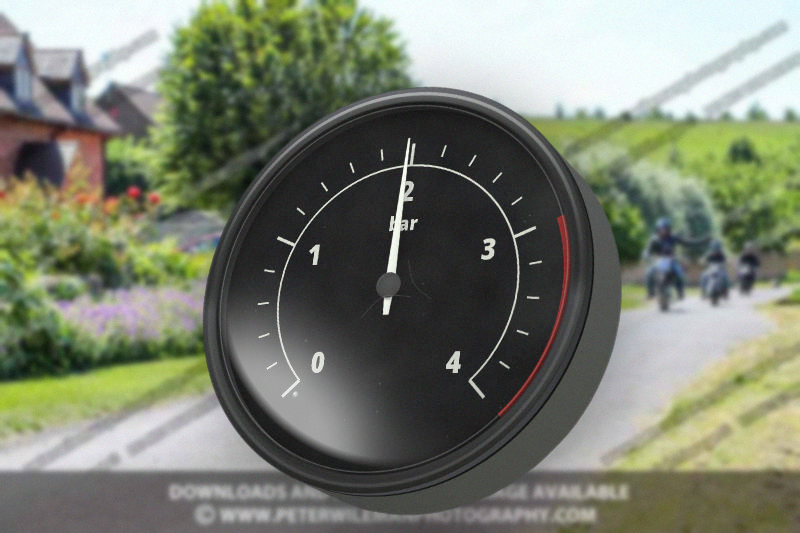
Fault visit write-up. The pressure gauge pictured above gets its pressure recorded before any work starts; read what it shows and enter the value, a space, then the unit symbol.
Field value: 2 bar
